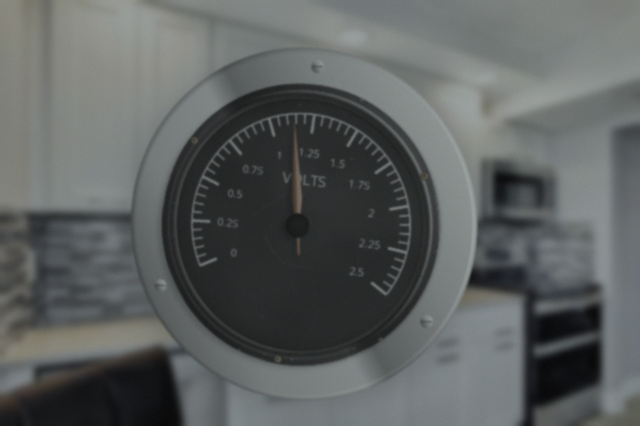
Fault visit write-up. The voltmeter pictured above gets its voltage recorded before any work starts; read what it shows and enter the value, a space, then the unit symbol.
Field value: 1.15 V
